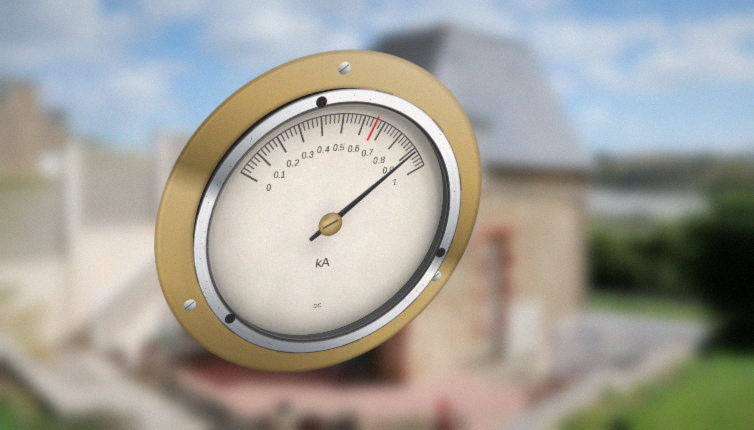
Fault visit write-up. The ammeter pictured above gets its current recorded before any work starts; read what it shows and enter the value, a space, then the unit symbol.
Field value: 0.9 kA
